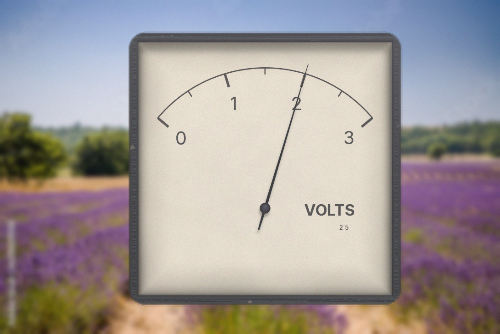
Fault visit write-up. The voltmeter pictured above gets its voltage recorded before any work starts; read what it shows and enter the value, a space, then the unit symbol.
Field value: 2 V
